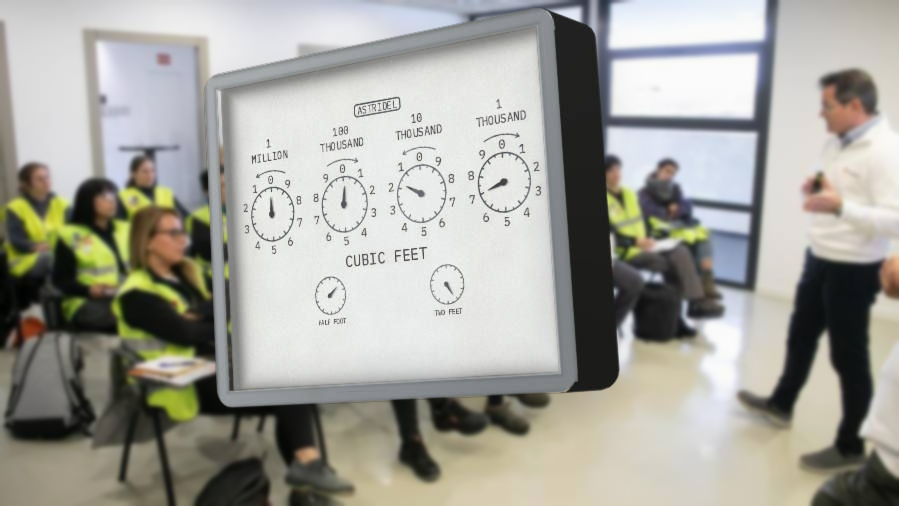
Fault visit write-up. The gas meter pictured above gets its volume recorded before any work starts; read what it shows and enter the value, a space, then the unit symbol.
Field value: 1700 ft³
